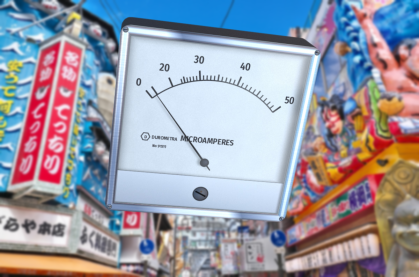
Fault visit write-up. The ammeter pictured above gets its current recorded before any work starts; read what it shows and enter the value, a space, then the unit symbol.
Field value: 10 µA
